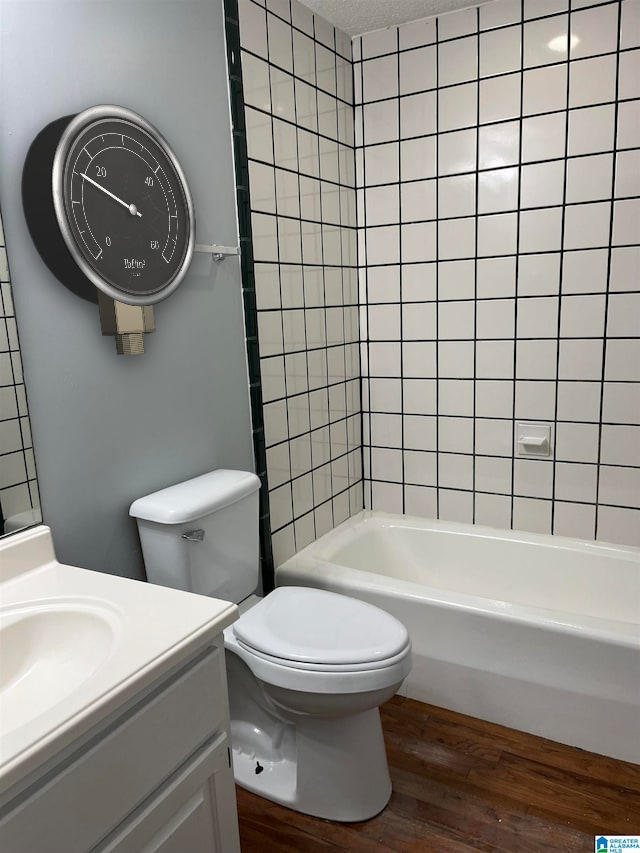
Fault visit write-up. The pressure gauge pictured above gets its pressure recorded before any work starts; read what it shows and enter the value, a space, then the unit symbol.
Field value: 15 psi
